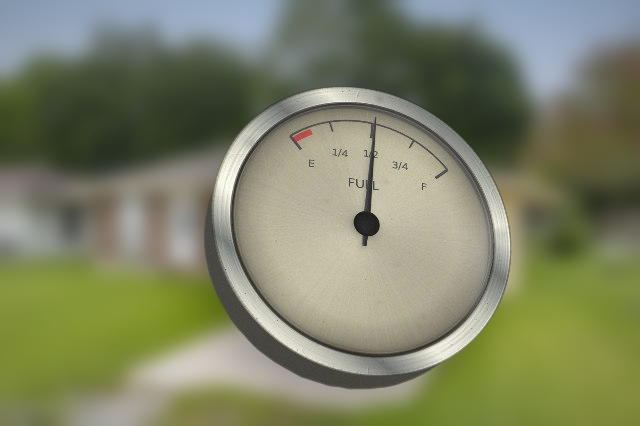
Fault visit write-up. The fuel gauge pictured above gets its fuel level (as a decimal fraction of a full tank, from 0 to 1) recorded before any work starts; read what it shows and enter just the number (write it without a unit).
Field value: 0.5
